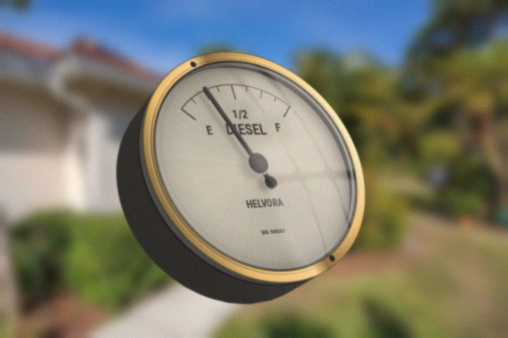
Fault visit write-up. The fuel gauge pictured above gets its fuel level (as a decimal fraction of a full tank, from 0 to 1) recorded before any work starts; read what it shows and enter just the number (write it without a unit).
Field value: 0.25
